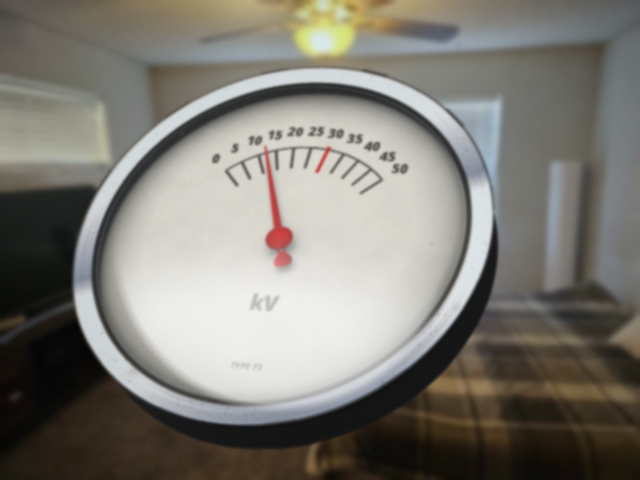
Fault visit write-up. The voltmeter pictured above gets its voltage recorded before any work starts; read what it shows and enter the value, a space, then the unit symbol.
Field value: 12.5 kV
